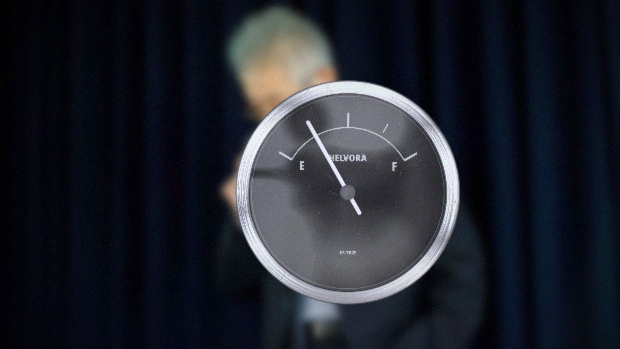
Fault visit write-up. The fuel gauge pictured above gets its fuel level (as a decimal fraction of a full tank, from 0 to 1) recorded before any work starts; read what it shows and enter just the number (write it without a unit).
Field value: 0.25
